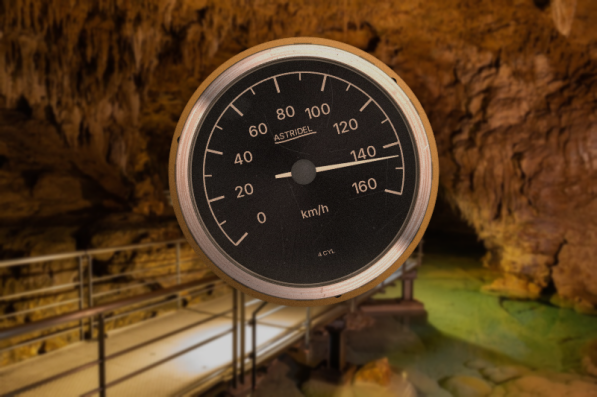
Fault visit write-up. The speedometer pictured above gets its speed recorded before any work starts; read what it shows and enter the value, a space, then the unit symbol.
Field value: 145 km/h
